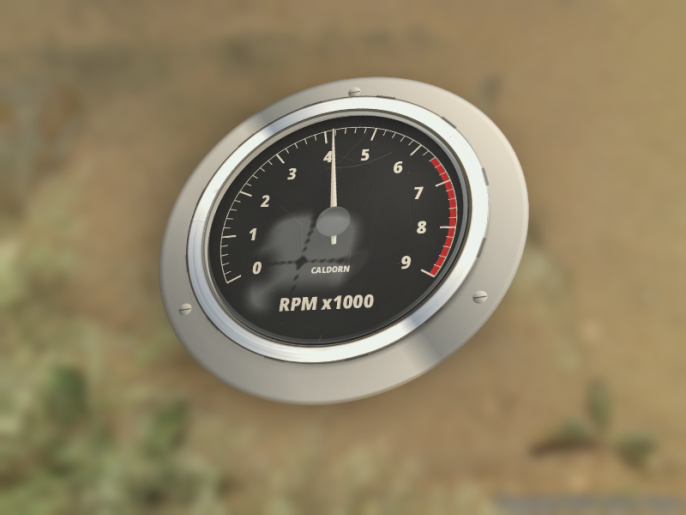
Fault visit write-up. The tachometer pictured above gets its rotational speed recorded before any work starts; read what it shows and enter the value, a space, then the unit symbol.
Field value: 4200 rpm
